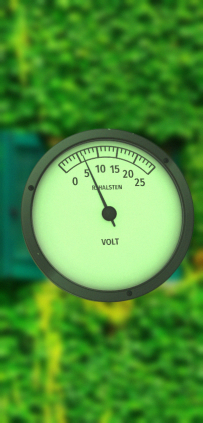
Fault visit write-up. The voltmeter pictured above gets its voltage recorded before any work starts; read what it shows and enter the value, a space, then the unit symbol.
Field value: 6 V
